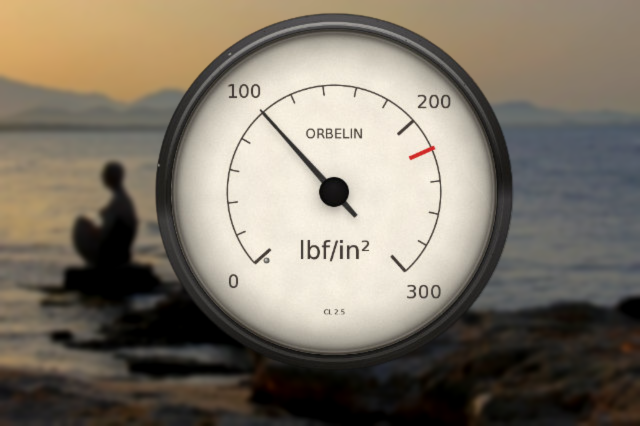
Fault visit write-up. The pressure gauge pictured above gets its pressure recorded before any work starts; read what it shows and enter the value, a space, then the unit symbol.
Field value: 100 psi
